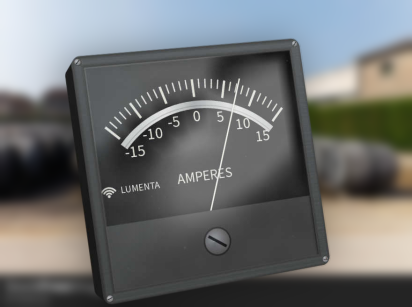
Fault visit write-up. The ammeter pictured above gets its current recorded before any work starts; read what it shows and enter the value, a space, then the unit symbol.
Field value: 7 A
